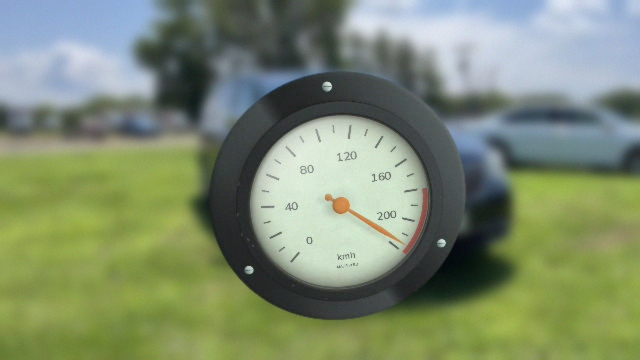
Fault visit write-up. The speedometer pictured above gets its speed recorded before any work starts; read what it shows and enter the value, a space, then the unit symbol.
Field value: 215 km/h
